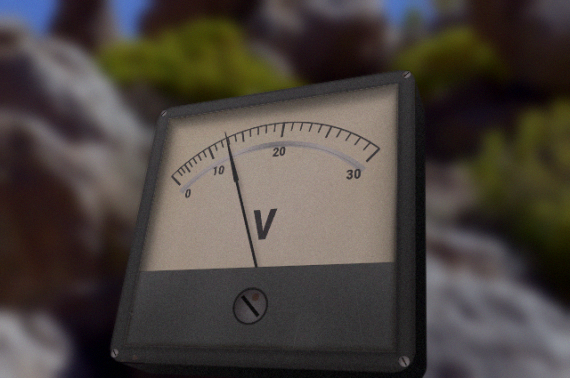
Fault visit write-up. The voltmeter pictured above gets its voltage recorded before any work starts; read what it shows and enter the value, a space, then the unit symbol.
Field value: 13 V
